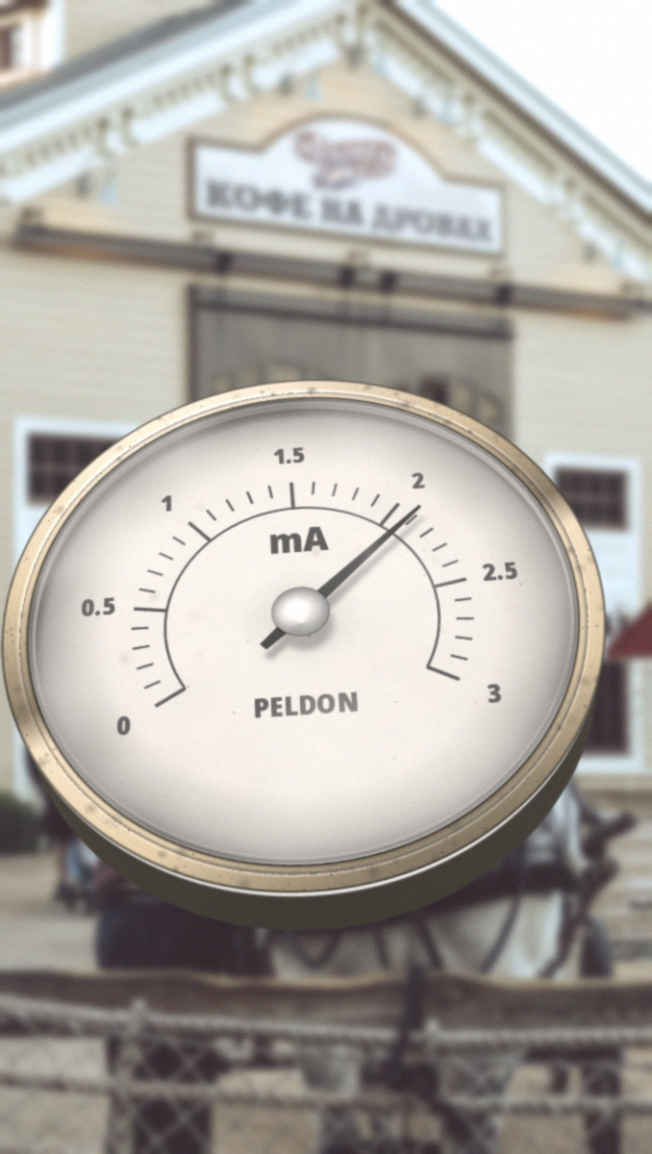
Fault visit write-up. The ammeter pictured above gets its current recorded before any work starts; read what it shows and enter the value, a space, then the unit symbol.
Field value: 2.1 mA
